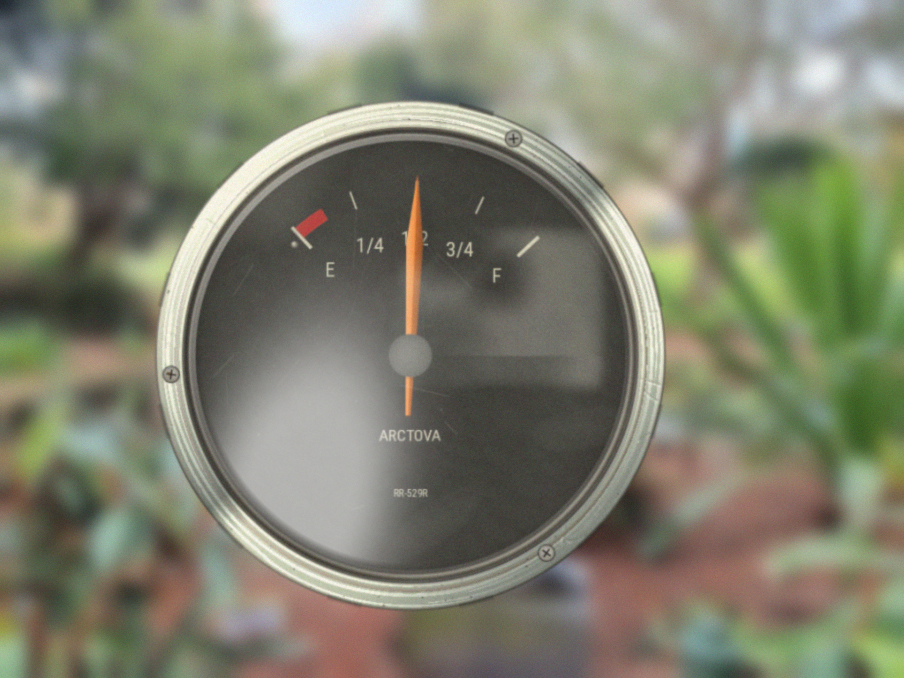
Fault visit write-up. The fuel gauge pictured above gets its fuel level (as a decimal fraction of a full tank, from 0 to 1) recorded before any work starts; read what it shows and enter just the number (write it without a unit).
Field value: 0.5
